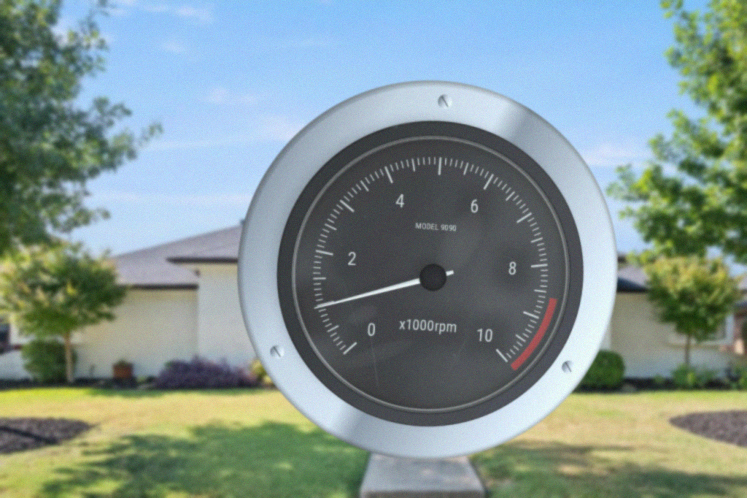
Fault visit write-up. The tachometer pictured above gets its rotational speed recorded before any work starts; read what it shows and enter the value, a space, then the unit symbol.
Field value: 1000 rpm
